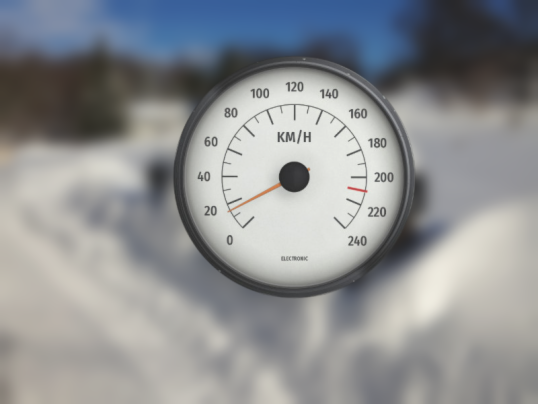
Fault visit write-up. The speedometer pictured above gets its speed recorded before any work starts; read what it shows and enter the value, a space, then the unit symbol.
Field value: 15 km/h
